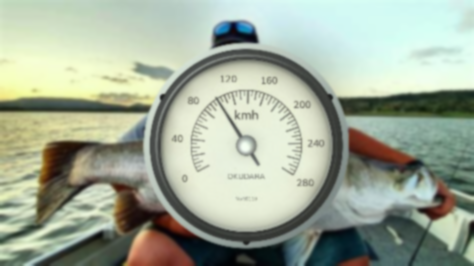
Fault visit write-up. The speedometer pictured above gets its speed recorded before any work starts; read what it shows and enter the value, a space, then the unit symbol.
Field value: 100 km/h
